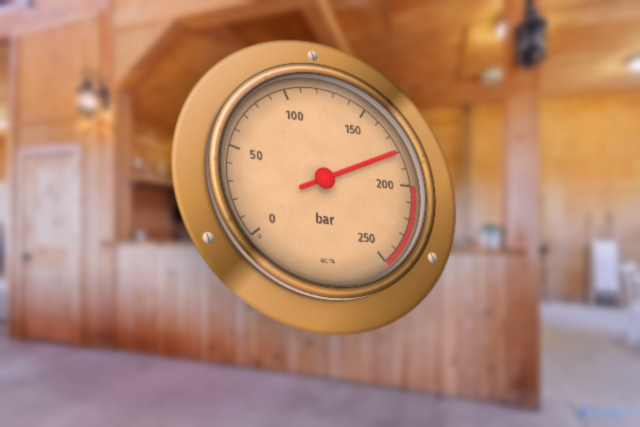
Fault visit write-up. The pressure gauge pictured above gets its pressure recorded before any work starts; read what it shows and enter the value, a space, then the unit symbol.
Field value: 180 bar
